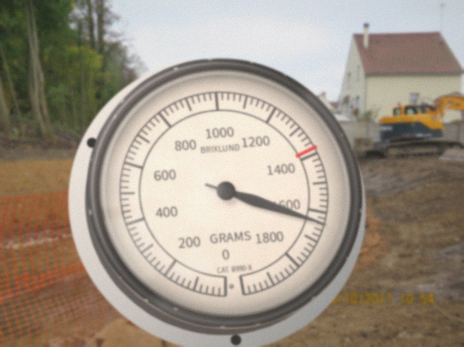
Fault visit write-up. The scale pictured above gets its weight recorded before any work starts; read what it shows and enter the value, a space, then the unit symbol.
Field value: 1640 g
